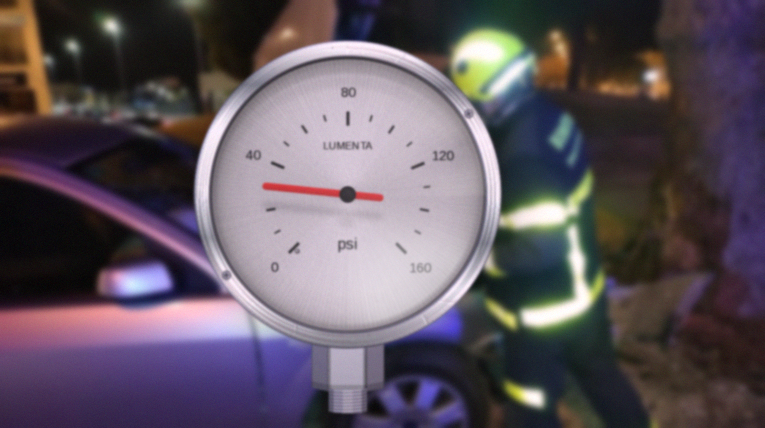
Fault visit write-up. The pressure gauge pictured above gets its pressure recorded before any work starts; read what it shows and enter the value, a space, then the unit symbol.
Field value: 30 psi
